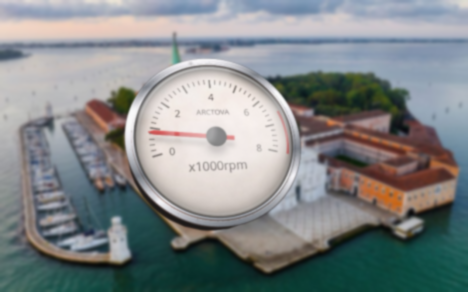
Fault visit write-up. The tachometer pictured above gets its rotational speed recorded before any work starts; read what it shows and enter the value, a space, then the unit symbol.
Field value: 800 rpm
